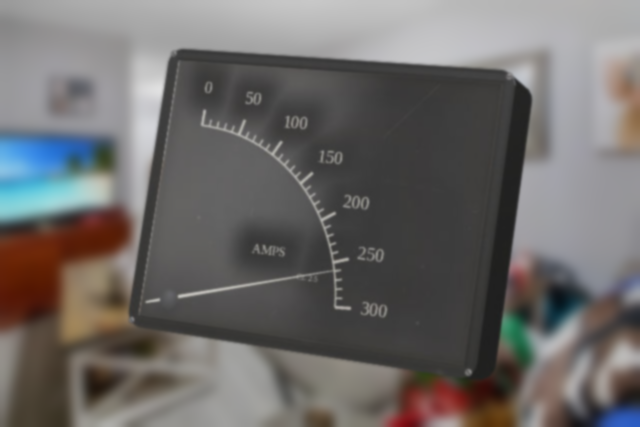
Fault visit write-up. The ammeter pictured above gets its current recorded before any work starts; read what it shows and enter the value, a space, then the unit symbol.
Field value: 260 A
